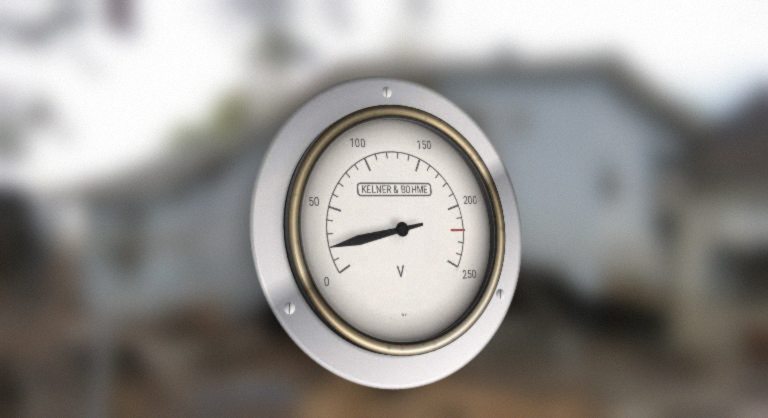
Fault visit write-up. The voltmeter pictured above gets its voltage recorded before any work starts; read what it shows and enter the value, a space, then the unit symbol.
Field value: 20 V
